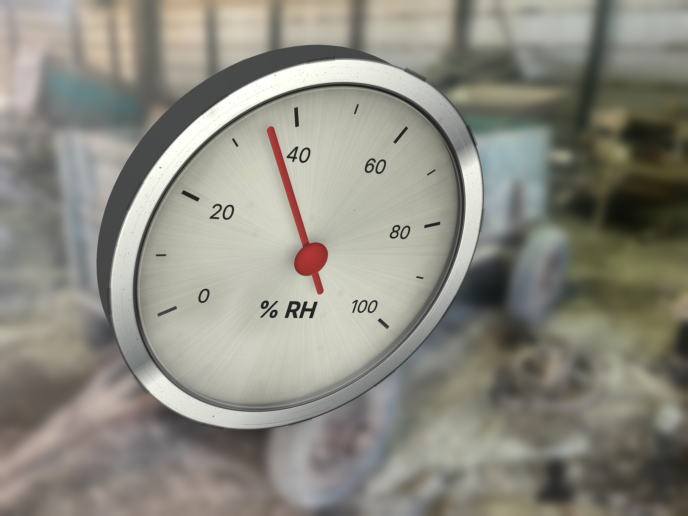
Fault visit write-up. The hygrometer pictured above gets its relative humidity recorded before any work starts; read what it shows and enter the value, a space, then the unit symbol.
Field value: 35 %
